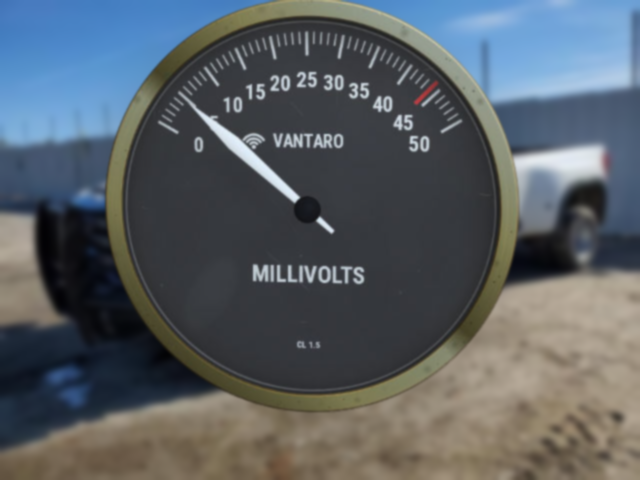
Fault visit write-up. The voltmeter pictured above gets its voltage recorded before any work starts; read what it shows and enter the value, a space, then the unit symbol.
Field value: 5 mV
